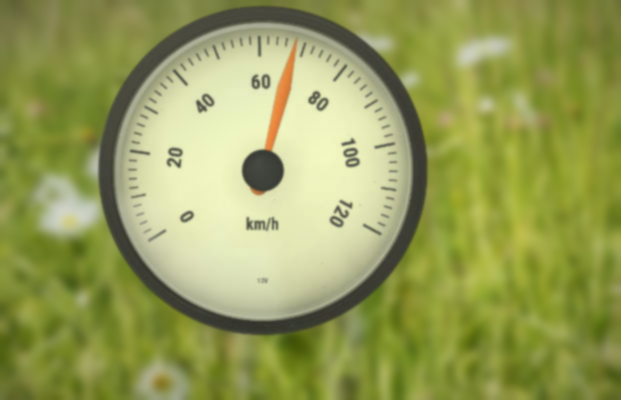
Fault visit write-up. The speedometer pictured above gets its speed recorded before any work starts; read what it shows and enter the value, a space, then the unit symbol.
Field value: 68 km/h
